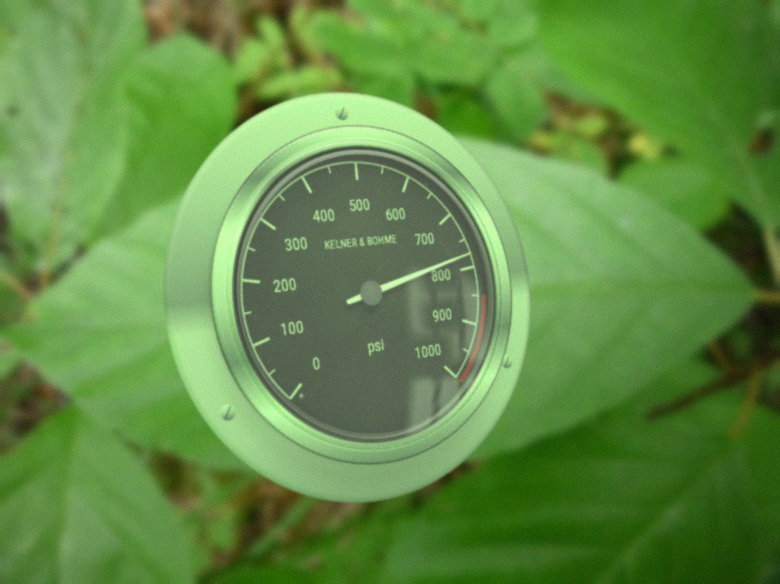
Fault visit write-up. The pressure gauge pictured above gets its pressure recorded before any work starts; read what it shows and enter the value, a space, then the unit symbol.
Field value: 775 psi
